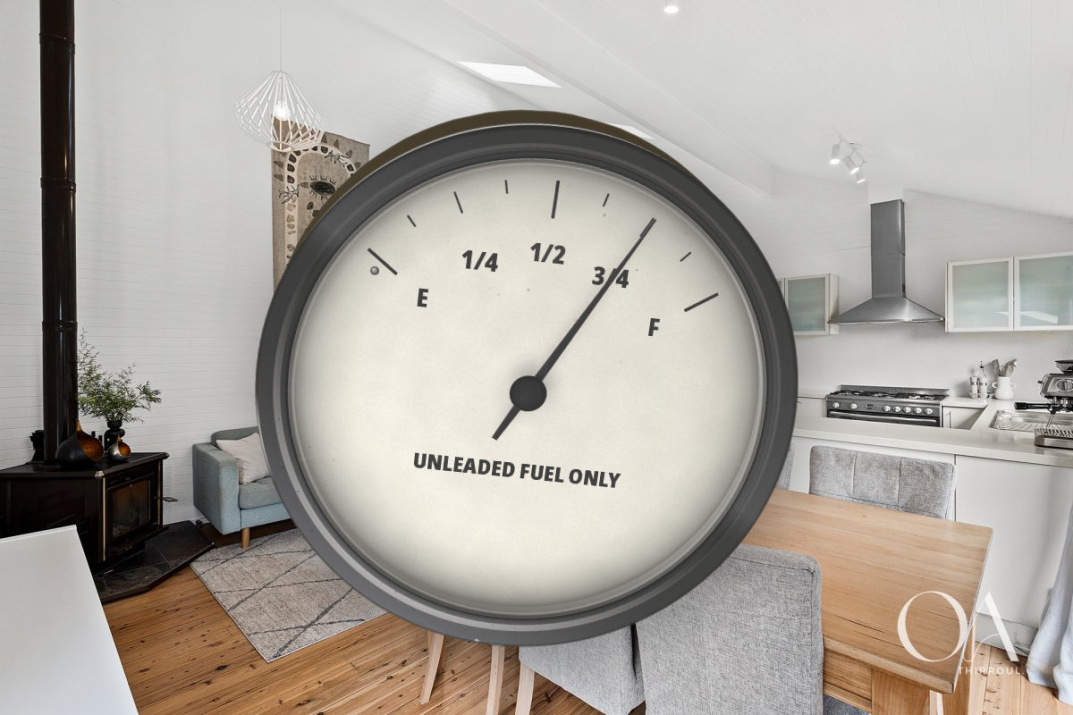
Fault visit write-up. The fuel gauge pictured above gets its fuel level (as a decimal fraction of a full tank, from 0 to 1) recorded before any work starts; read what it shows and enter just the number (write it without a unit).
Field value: 0.75
